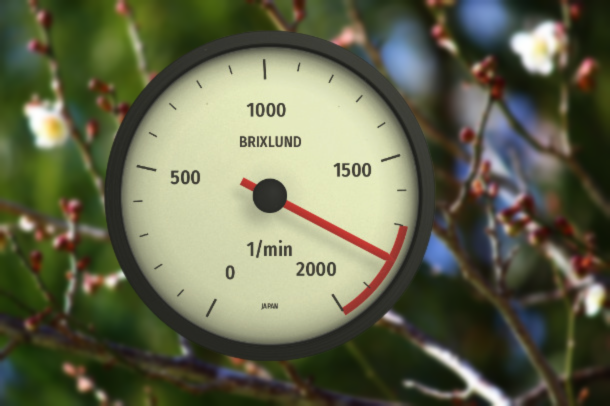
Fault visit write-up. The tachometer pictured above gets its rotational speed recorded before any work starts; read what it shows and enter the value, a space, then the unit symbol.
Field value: 1800 rpm
